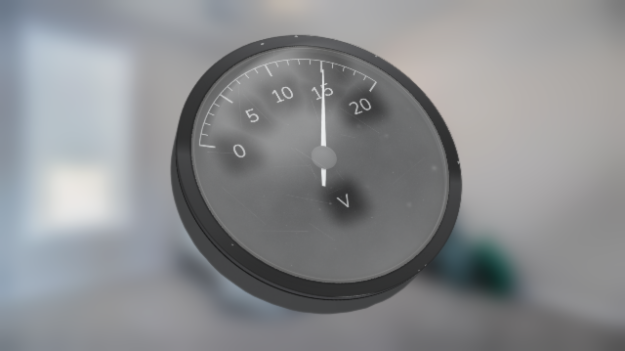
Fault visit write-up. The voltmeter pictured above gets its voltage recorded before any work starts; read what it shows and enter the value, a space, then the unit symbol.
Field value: 15 V
